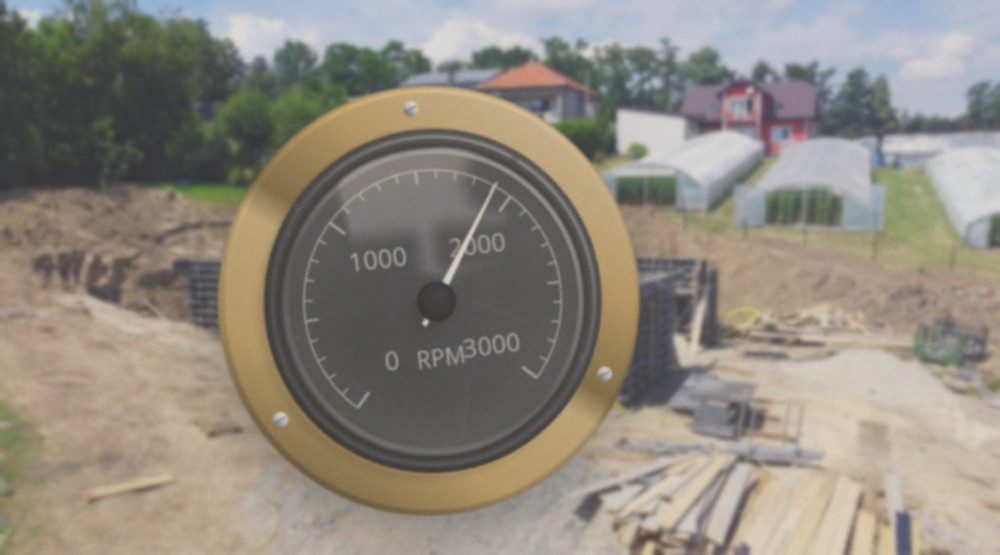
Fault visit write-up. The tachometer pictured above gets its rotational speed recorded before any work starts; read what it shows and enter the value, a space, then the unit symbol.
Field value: 1900 rpm
